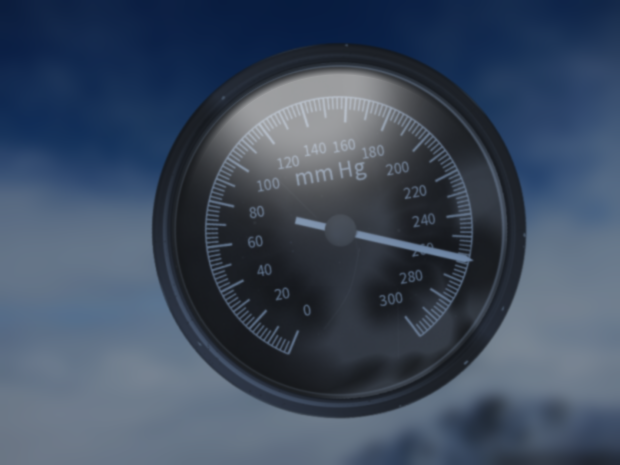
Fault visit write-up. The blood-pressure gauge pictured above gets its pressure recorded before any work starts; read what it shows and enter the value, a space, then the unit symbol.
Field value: 260 mmHg
